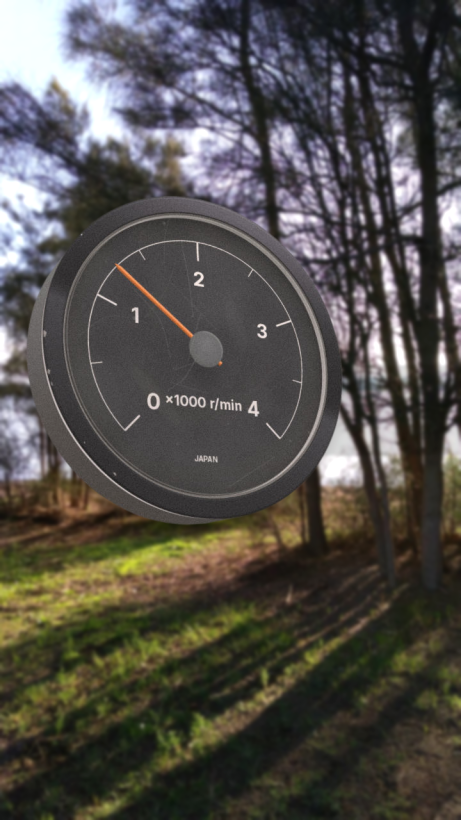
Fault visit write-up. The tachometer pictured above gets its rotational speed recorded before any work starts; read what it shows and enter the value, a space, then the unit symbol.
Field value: 1250 rpm
